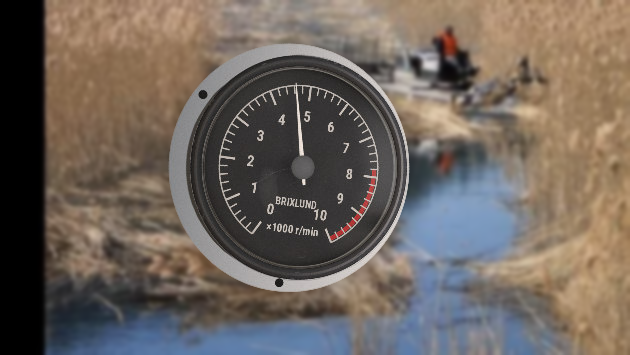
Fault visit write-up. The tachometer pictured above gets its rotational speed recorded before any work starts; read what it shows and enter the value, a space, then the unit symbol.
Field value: 4600 rpm
